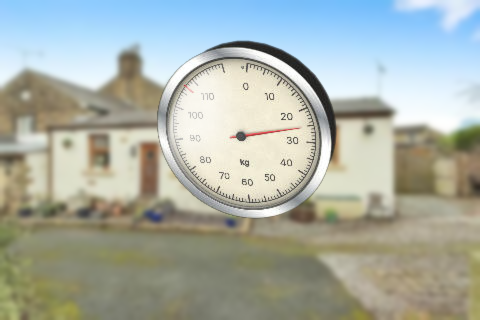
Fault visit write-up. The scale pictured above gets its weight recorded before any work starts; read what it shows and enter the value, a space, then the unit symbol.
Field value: 25 kg
